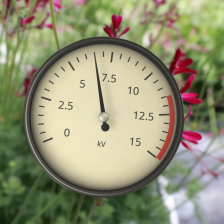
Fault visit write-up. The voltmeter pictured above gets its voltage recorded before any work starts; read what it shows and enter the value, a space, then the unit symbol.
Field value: 6.5 kV
